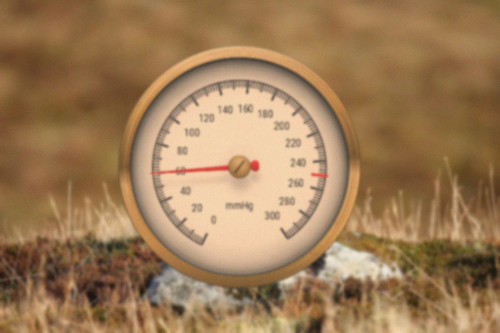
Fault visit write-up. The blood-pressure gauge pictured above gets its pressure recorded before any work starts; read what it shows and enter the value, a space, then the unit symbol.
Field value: 60 mmHg
